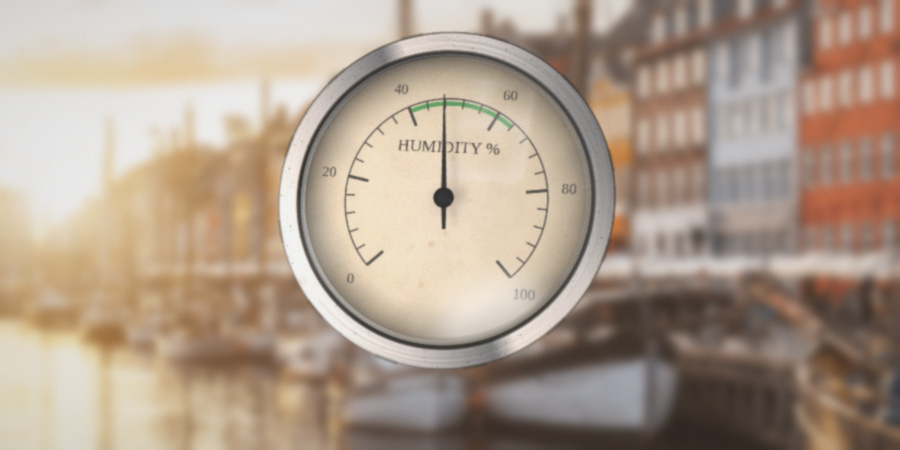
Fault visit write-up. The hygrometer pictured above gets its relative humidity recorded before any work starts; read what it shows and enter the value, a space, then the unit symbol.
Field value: 48 %
